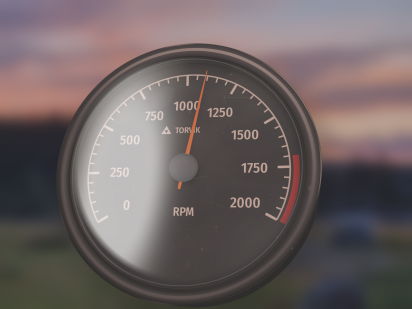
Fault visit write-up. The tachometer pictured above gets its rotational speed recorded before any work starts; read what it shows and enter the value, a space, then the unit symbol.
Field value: 1100 rpm
